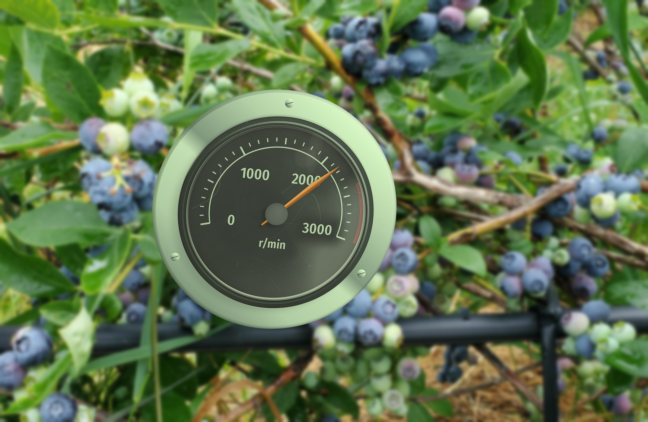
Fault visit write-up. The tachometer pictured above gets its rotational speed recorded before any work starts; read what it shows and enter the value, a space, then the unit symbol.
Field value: 2150 rpm
